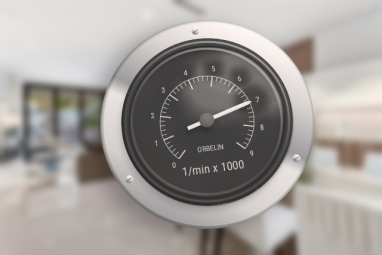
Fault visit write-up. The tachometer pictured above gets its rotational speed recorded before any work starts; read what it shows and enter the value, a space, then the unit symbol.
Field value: 7000 rpm
